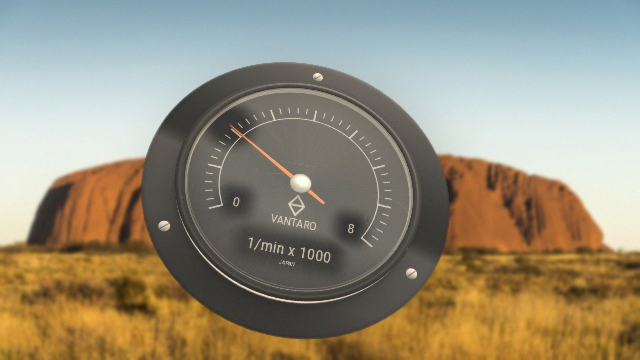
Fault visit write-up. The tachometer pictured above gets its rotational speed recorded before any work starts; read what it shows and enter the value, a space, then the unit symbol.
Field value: 2000 rpm
